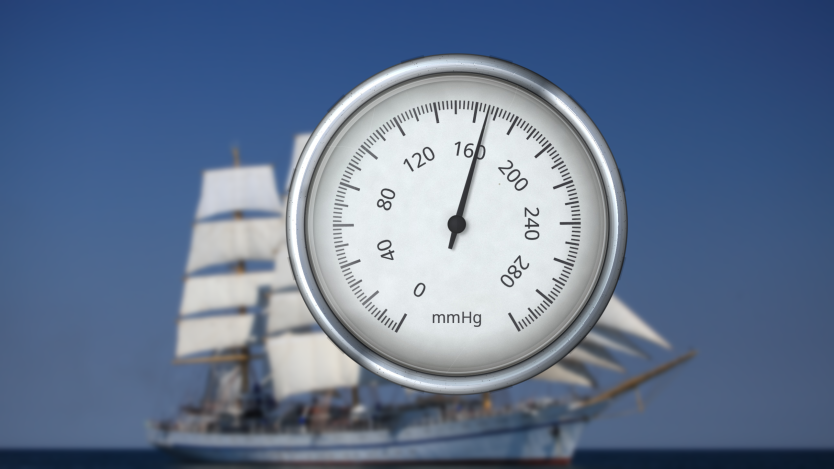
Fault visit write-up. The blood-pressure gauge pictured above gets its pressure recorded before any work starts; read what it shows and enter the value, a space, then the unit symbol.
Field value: 166 mmHg
